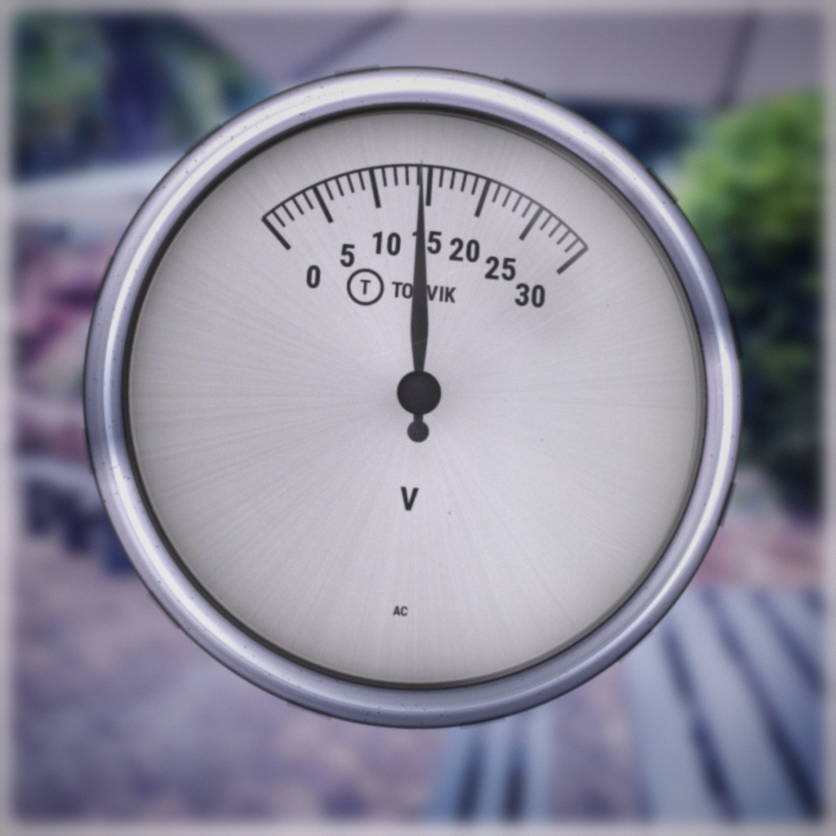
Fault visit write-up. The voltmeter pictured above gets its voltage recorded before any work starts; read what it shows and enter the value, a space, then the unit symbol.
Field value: 14 V
